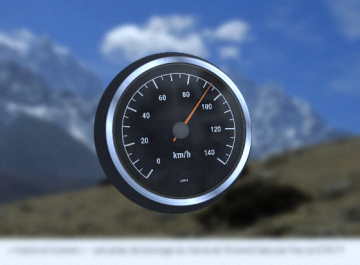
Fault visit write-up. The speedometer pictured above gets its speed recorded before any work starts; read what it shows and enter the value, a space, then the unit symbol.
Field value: 92.5 km/h
